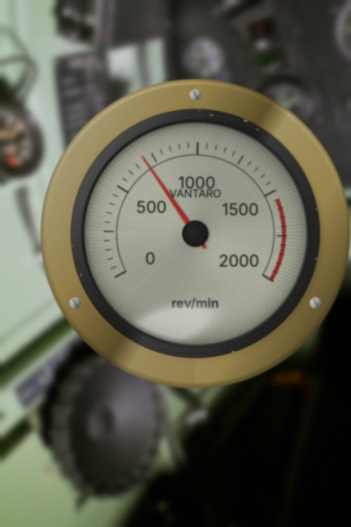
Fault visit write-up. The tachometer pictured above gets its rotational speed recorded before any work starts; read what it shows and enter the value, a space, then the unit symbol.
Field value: 700 rpm
